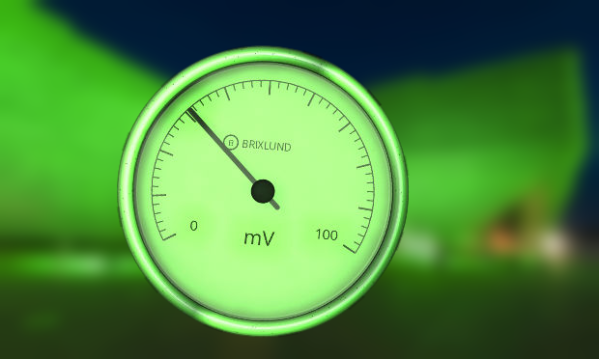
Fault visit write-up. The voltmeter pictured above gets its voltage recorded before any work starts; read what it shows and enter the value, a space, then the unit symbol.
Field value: 31 mV
